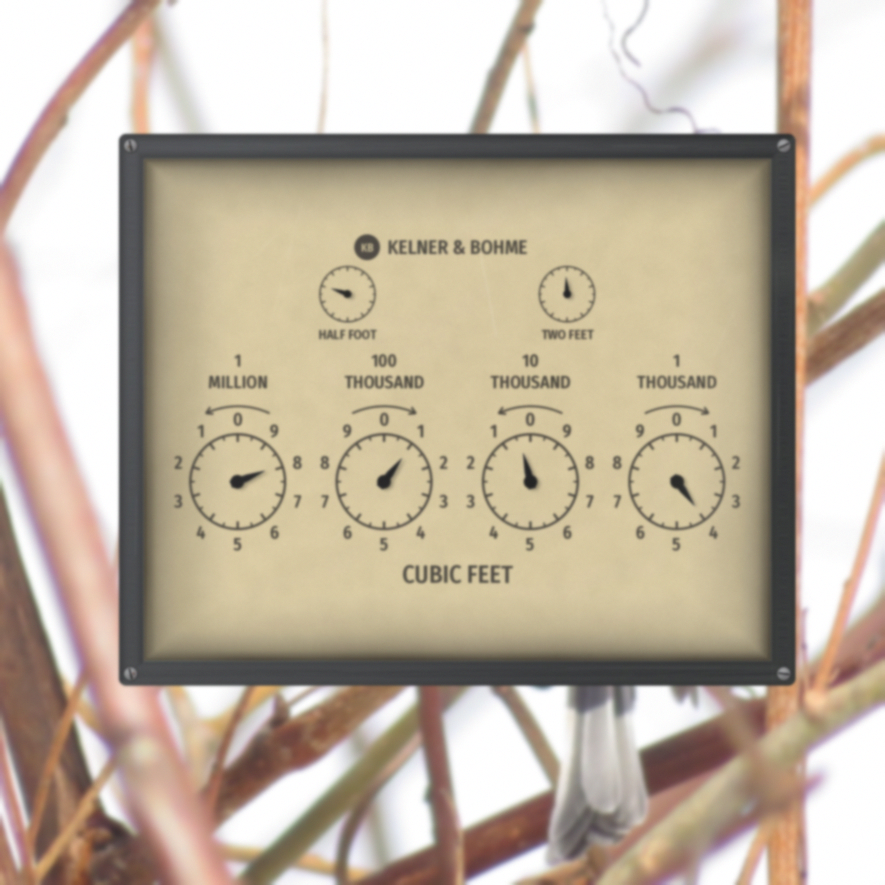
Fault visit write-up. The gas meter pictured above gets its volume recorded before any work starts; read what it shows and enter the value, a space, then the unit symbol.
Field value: 810400 ft³
